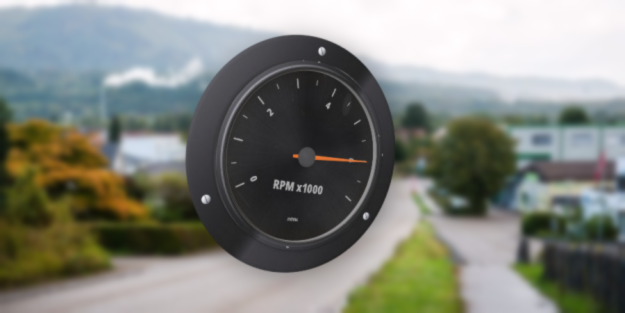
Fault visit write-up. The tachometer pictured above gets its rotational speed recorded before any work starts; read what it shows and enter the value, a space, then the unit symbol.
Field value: 6000 rpm
